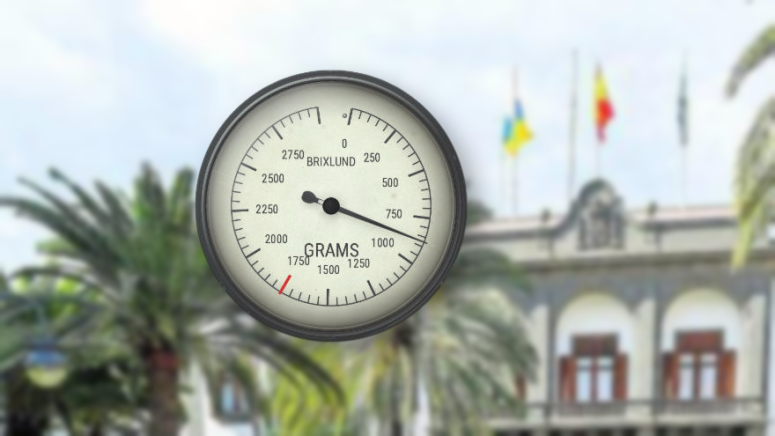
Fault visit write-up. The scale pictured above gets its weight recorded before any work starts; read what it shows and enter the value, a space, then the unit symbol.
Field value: 875 g
